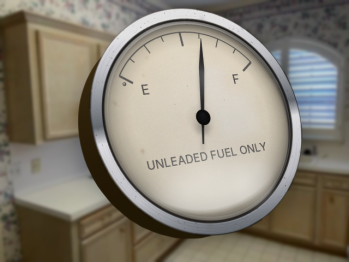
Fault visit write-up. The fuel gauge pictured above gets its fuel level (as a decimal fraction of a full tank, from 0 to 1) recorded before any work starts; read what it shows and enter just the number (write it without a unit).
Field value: 0.625
